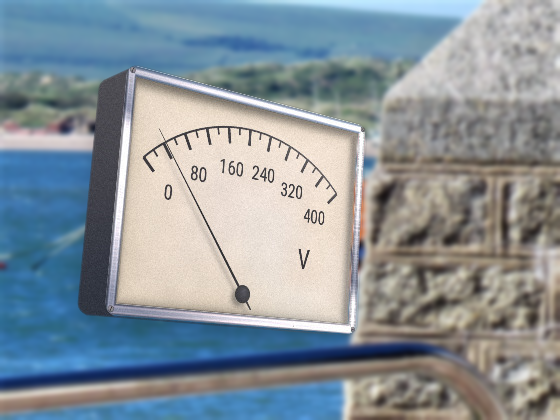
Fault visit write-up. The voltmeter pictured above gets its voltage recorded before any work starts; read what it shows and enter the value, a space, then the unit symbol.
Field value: 40 V
